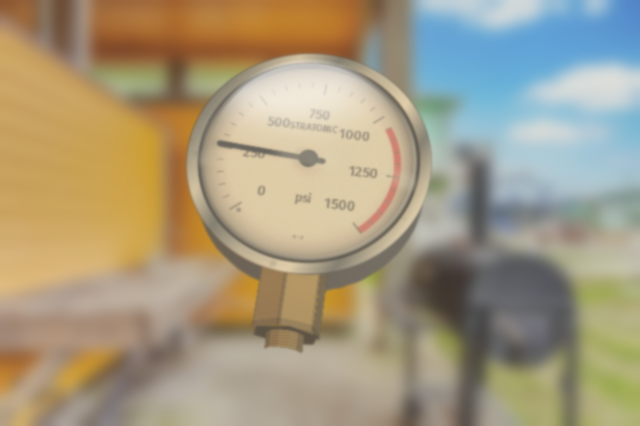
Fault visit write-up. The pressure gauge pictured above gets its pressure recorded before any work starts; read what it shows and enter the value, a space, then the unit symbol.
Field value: 250 psi
